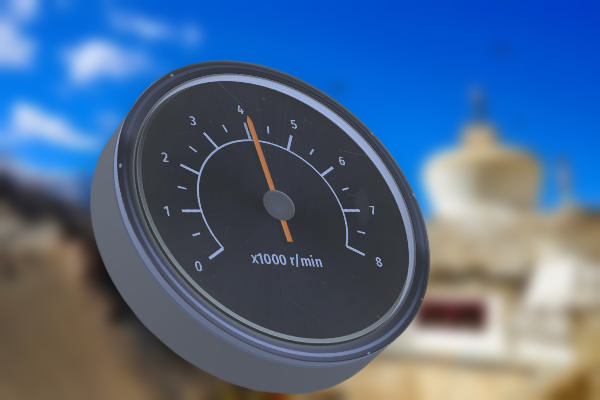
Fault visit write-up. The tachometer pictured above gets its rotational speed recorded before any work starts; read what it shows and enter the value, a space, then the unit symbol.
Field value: 4000 rpm
